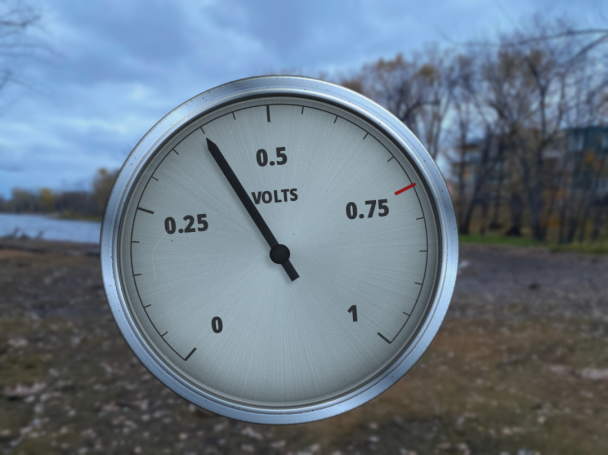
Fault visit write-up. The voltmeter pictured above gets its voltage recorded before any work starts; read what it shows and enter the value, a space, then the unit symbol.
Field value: 0.4 V
